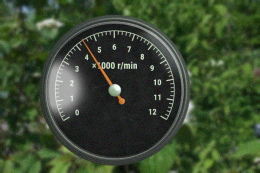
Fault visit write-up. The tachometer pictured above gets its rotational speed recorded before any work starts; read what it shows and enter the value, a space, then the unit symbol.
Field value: 4400 rpm
